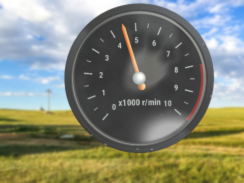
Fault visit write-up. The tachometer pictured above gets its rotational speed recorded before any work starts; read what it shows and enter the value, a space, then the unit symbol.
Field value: 4500 rpm
